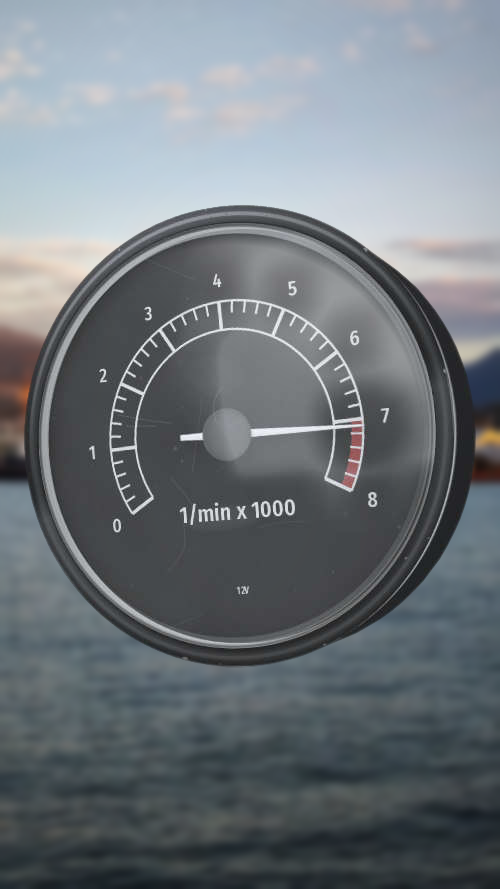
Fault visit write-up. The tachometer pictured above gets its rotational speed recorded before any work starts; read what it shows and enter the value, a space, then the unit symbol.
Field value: 7100 rpm
